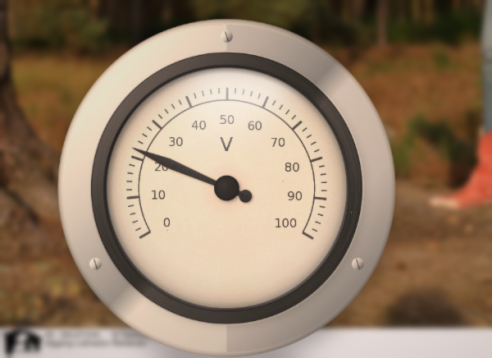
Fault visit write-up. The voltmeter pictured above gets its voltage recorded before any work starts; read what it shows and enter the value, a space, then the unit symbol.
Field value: 22 V
